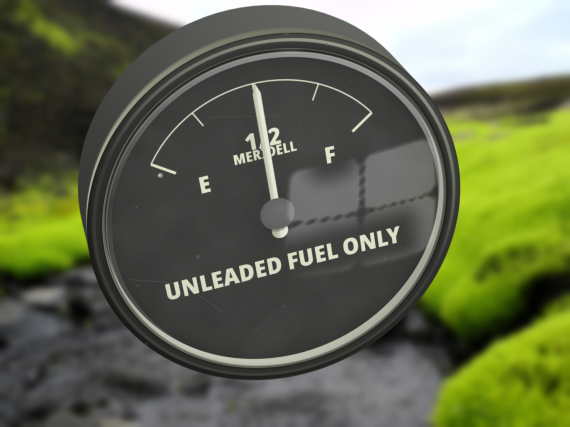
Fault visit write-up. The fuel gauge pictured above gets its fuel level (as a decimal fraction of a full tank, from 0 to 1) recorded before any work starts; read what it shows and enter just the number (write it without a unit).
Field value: 0.5
